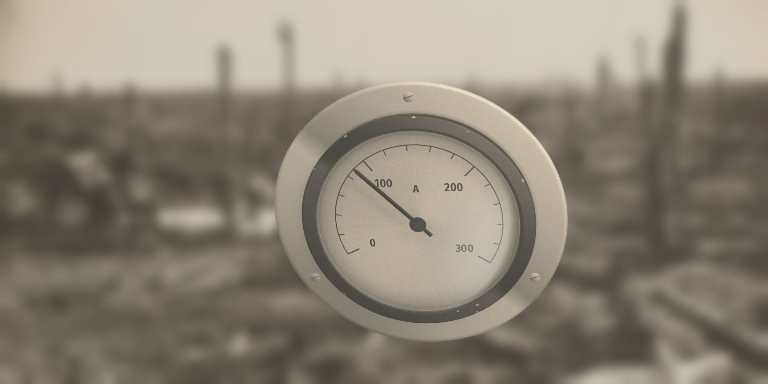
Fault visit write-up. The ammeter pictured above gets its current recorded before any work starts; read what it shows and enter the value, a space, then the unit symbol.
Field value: 90 A
